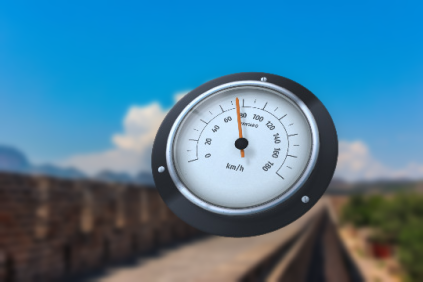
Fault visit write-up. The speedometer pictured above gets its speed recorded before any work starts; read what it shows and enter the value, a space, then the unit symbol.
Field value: 75 km/h
